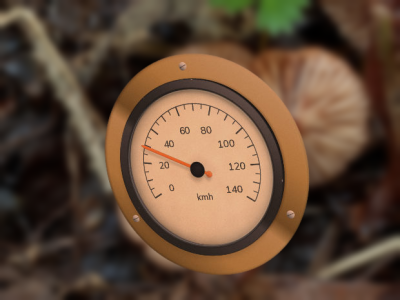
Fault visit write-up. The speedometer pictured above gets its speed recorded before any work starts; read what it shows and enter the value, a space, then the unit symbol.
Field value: 30 km/h
